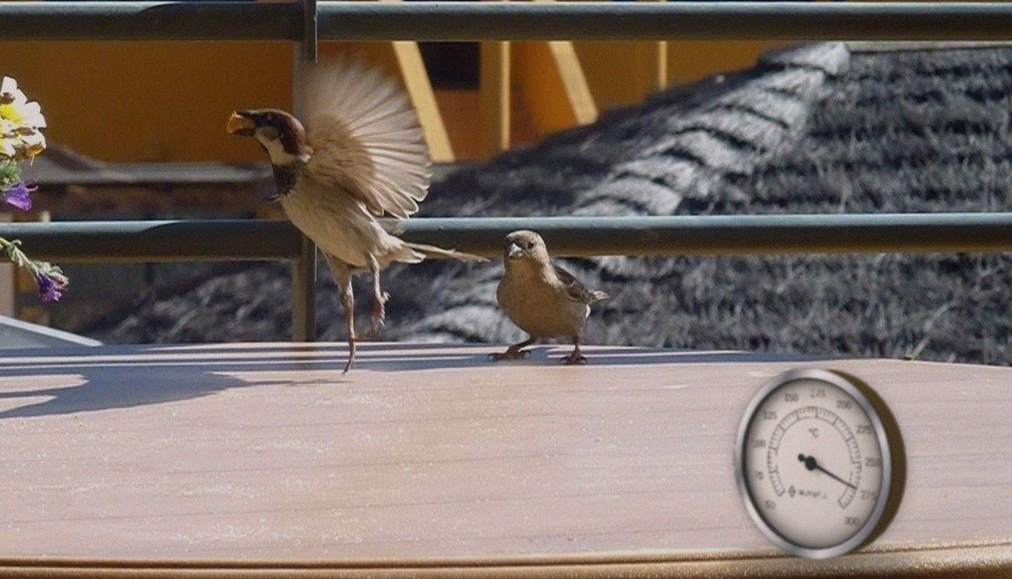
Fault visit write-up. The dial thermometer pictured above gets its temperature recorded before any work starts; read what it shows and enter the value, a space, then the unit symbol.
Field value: 275 °C
